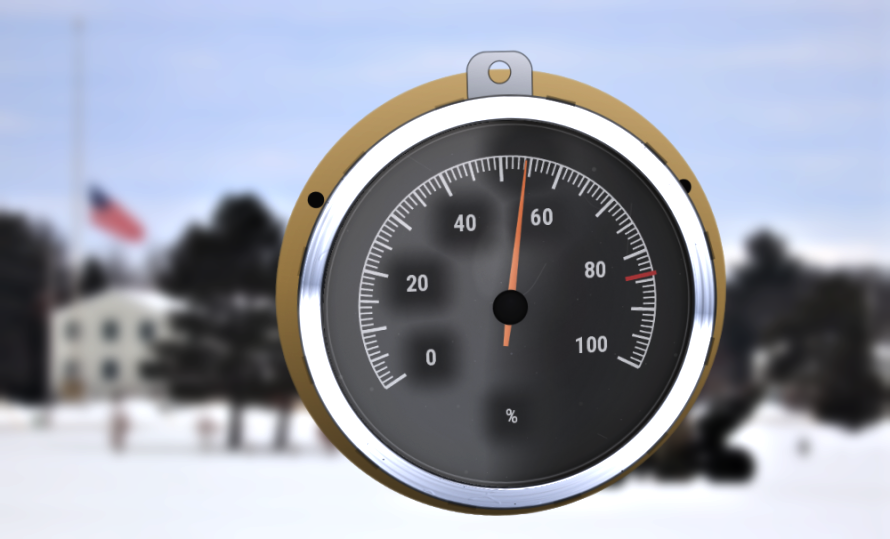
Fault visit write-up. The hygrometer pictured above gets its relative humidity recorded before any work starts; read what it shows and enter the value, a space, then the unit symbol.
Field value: 54 %
